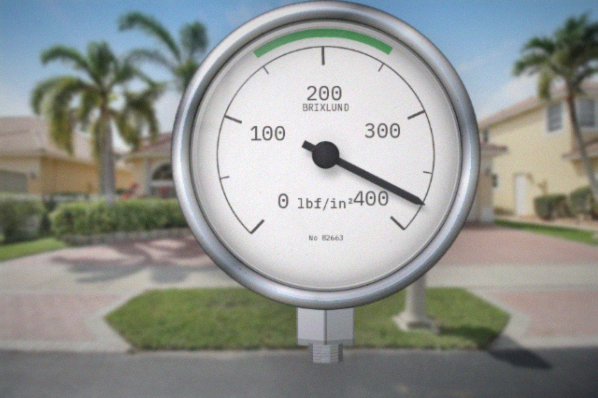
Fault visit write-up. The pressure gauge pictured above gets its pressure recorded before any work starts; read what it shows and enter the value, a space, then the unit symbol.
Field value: 375 psi
